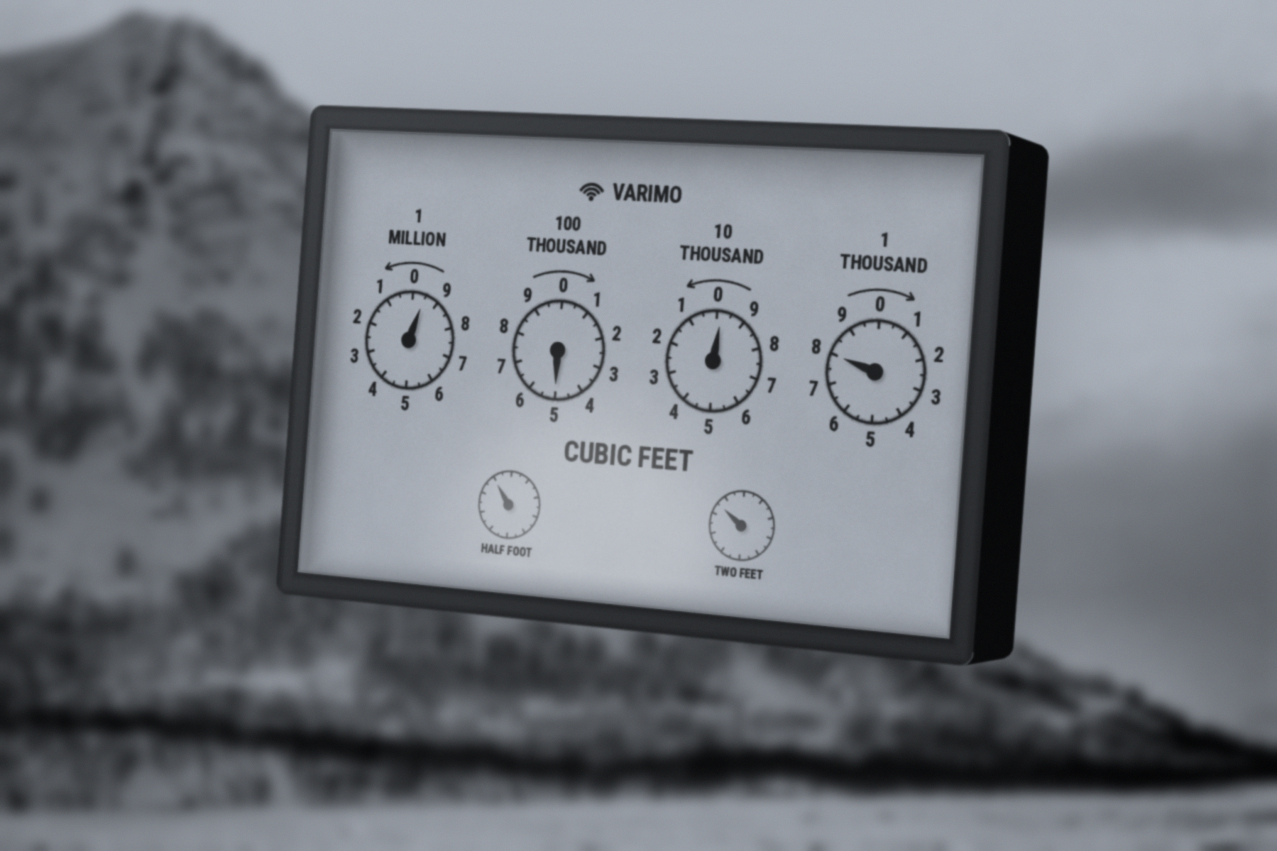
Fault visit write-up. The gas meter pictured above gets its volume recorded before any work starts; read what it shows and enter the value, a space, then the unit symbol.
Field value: 949800 ft³
